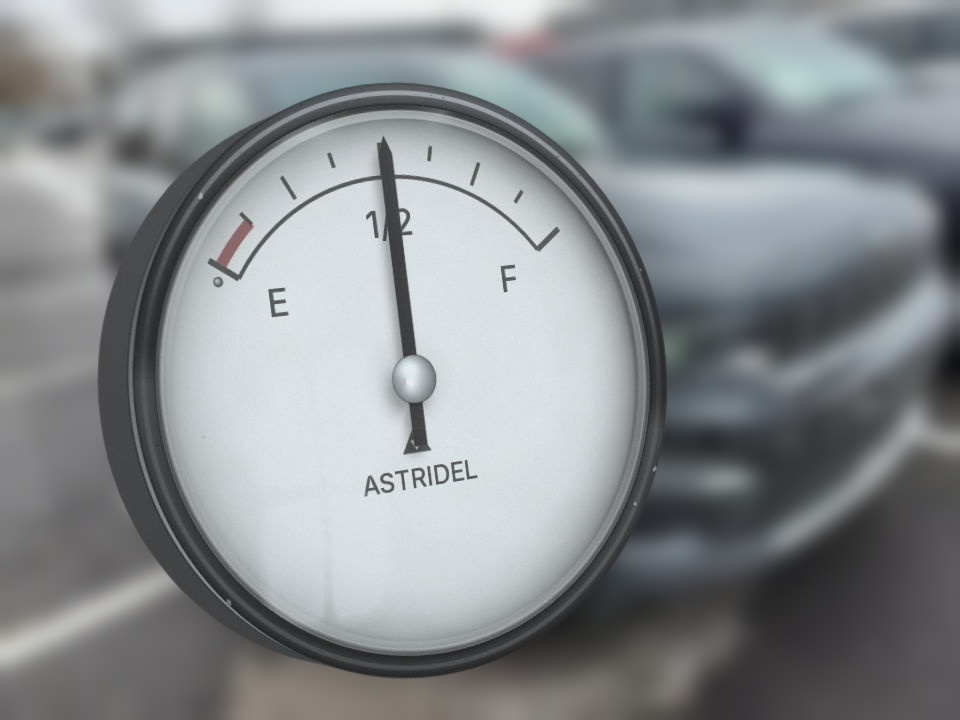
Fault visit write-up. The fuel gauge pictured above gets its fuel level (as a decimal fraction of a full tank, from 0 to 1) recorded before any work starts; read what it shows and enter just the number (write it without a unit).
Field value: 0.5
